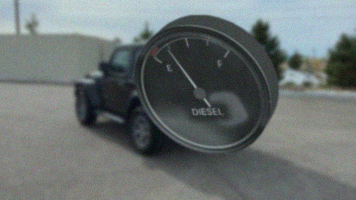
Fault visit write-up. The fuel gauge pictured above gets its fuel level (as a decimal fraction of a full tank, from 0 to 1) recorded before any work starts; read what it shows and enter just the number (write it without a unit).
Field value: 0.25
